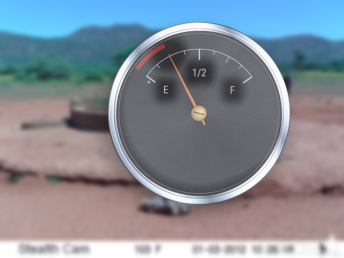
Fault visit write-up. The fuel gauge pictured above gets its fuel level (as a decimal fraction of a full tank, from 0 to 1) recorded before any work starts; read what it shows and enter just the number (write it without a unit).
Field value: 0.25
